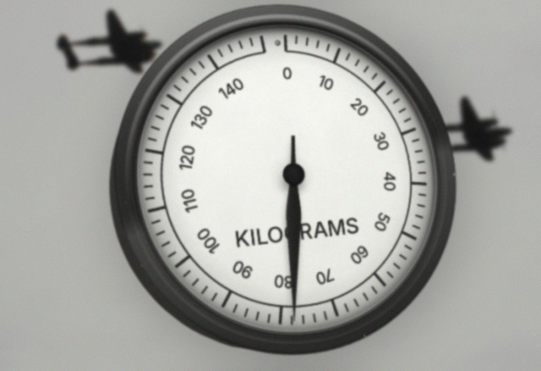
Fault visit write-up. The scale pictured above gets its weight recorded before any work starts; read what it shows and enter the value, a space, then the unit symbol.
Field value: 78 kg
